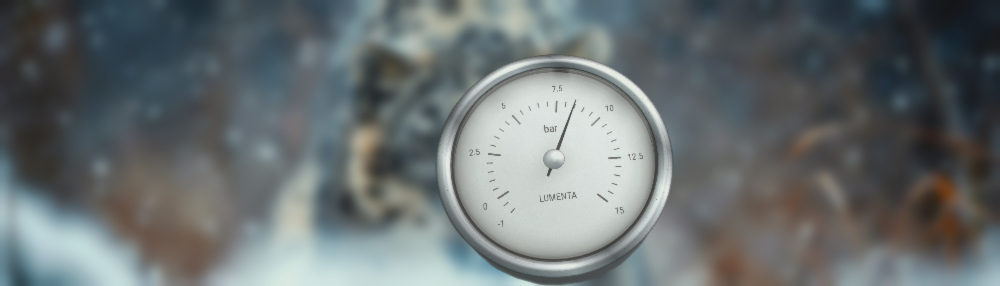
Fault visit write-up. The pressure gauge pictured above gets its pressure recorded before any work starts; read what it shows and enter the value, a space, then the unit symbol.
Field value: 8.5 bar
